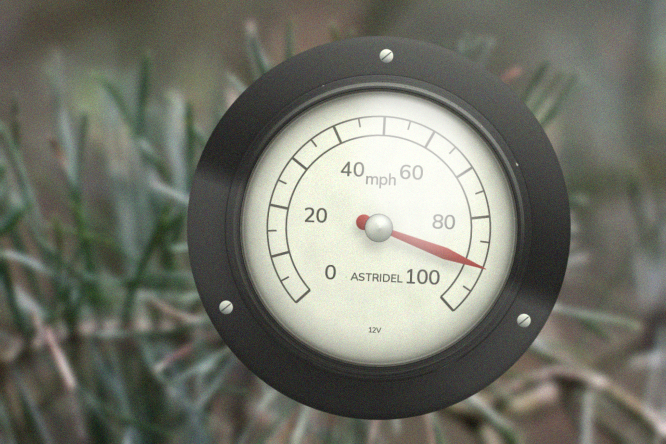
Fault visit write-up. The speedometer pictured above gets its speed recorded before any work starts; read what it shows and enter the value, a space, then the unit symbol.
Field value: 90 mph
